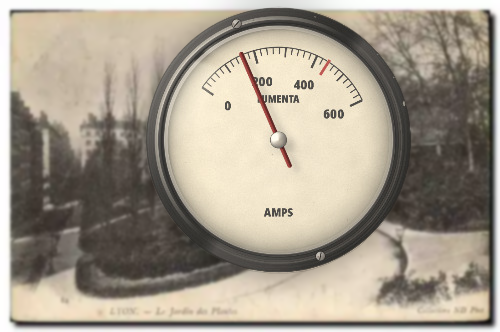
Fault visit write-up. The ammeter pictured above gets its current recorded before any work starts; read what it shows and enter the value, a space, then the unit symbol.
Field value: 160 A
